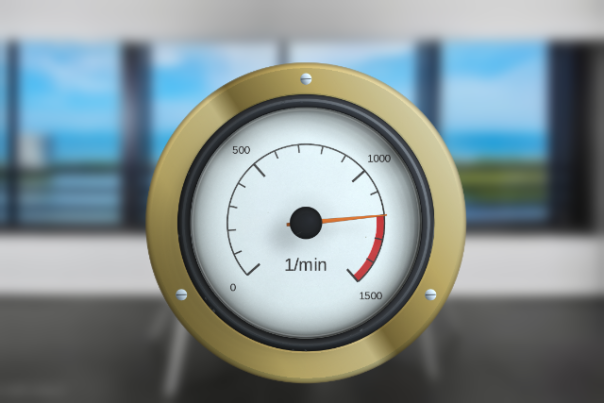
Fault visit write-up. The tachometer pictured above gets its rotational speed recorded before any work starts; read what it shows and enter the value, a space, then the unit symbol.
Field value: 1200 rpm
